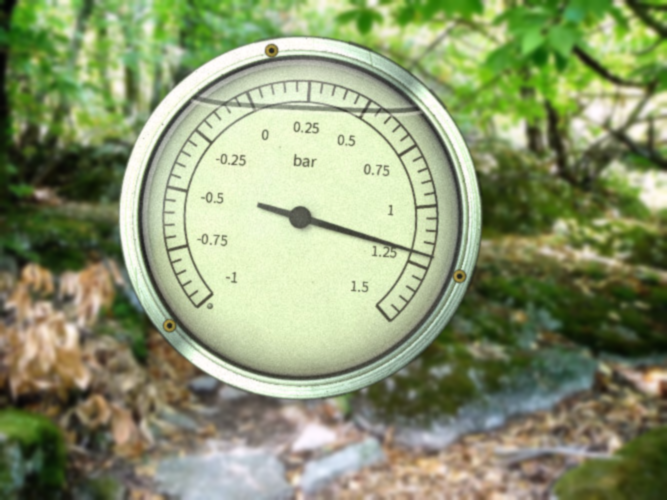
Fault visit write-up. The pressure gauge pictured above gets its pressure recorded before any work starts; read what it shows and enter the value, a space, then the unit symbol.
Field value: 1.2 bar
